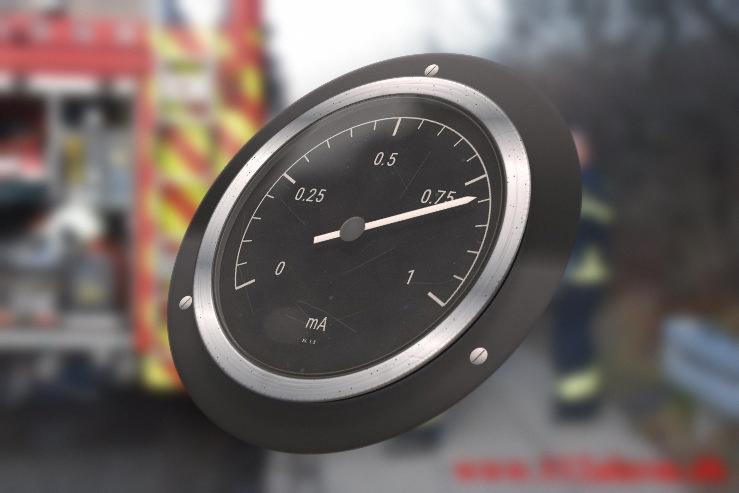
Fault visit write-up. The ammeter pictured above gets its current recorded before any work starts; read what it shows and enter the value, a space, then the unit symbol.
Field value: 0.8 mA
